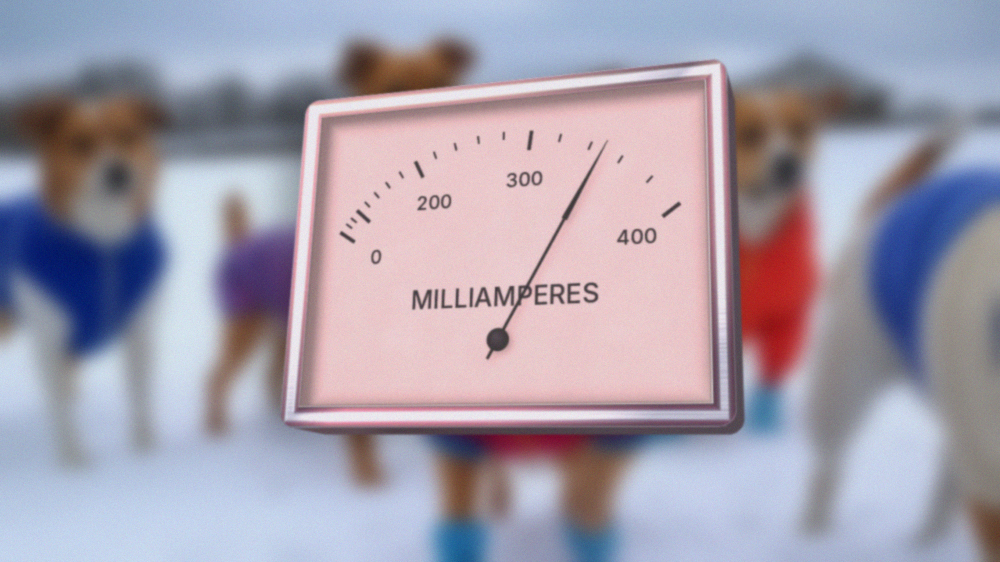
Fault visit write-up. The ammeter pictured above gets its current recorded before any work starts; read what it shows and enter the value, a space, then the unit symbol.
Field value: 350 mA
